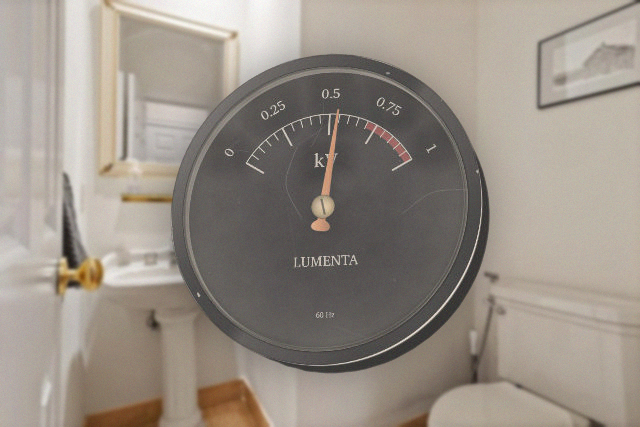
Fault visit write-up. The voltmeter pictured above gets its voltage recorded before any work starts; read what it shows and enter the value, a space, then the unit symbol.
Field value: 0.55 kV
